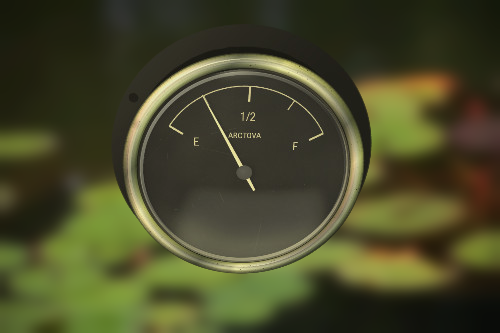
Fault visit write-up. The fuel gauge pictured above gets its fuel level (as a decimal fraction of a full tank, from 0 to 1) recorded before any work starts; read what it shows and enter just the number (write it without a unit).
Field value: 0.25
